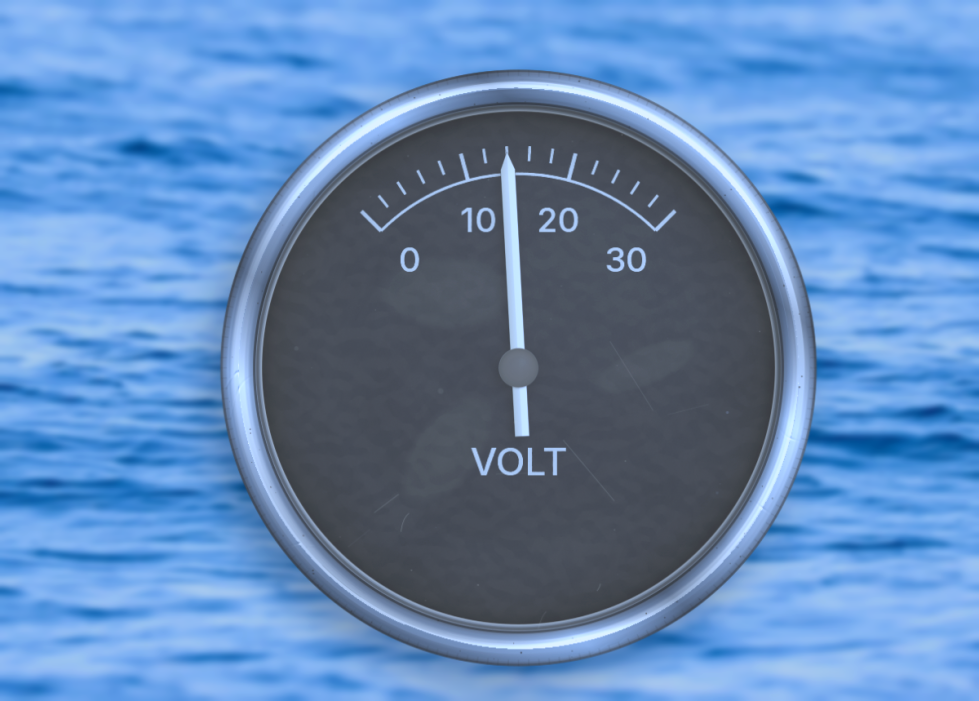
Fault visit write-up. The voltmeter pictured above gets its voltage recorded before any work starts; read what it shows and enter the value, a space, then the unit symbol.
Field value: 14 V
